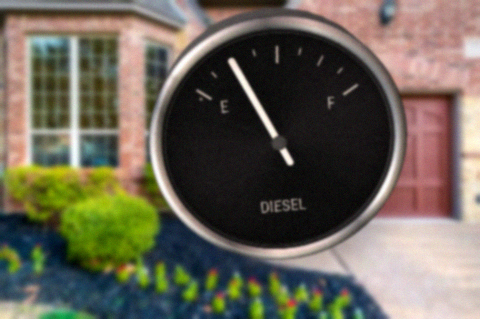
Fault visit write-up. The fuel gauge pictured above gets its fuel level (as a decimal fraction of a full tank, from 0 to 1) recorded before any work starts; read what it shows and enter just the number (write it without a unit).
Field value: 0.25
